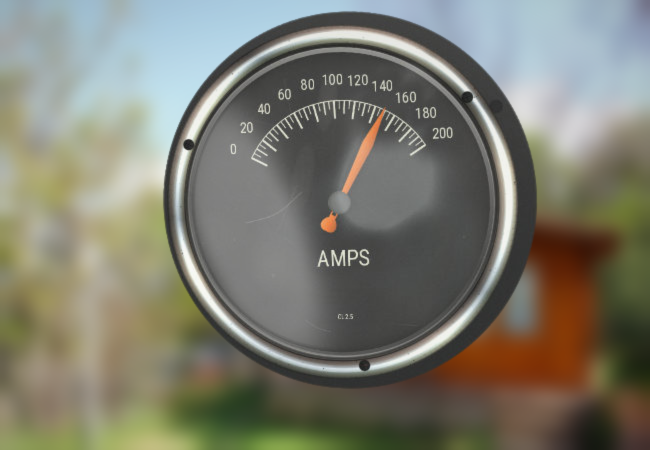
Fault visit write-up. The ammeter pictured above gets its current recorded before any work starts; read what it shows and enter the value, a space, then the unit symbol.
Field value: 150 A
